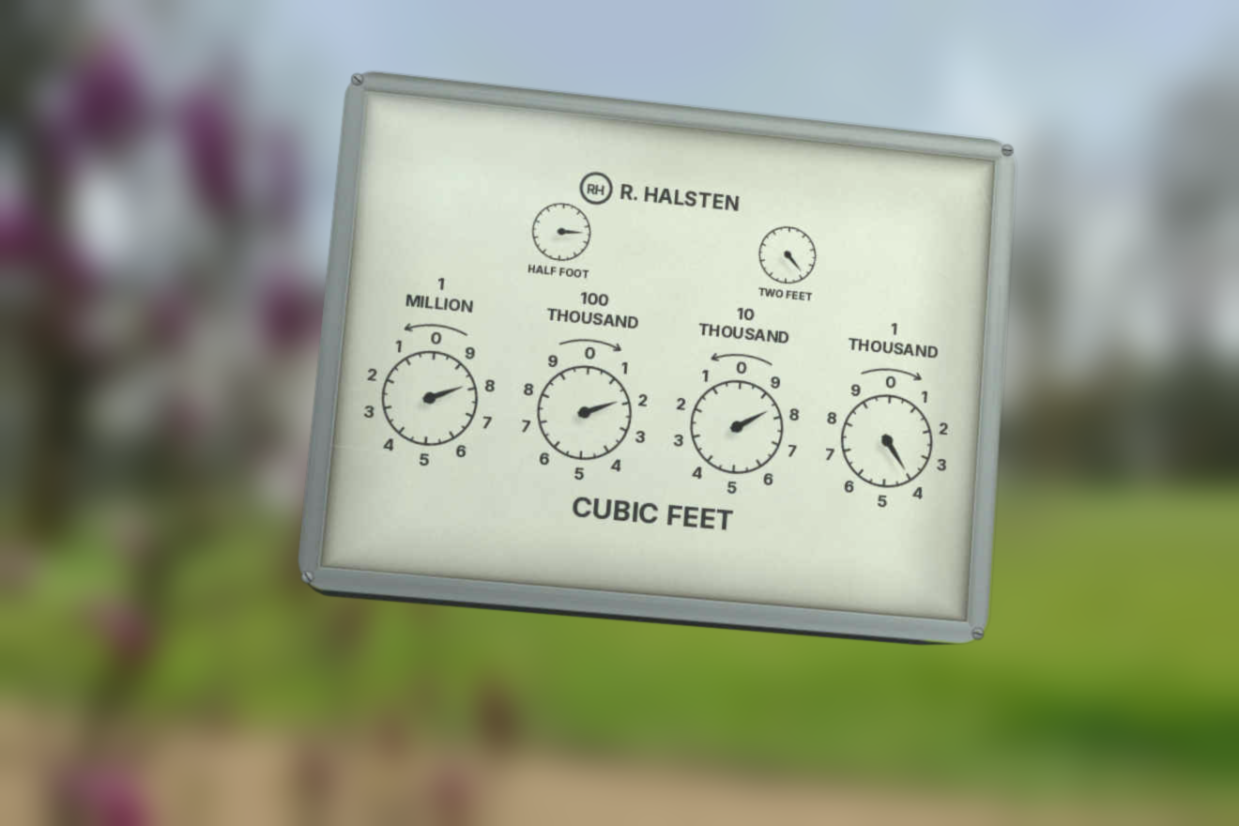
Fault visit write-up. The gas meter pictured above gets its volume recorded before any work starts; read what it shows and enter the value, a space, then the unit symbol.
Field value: 818400 ft³
